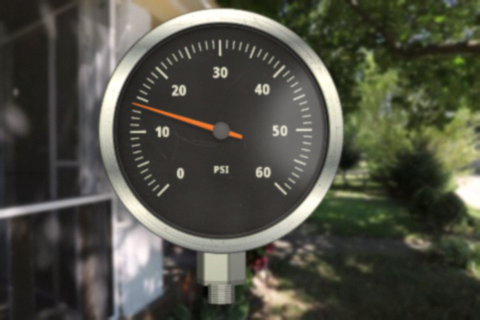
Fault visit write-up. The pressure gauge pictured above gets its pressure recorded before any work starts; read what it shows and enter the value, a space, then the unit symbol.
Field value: 14 psi
